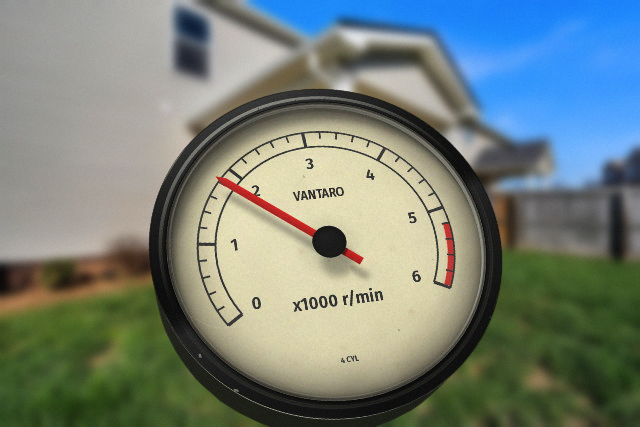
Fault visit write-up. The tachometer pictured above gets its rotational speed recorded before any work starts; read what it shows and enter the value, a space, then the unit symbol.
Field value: 1800 rpm
